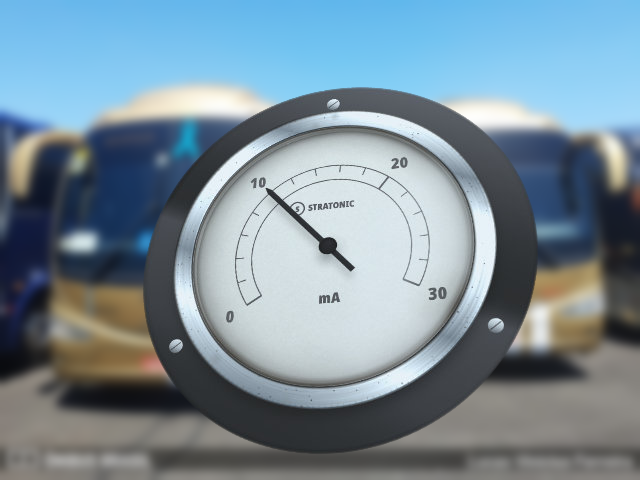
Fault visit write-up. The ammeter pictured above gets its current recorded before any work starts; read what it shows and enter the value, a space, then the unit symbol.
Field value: 10 mA
